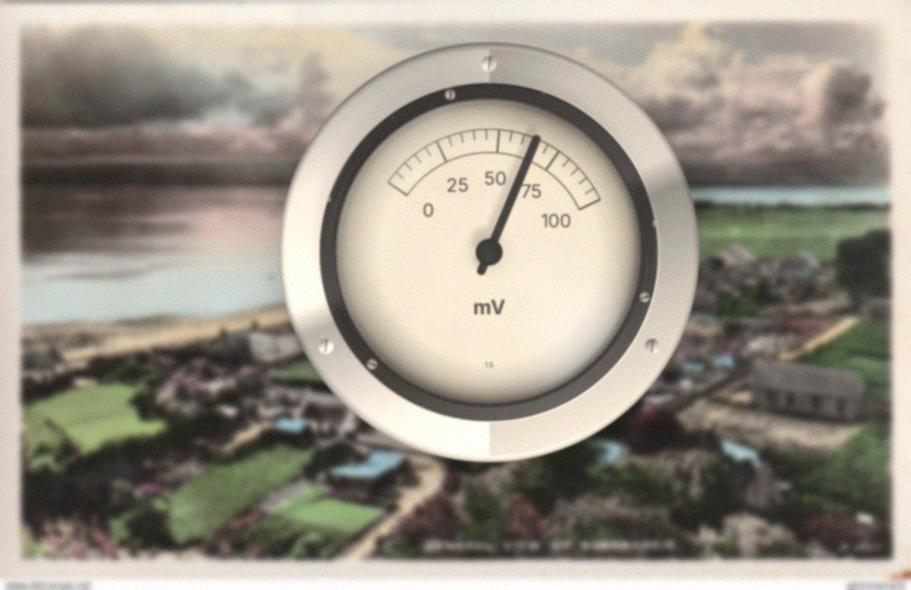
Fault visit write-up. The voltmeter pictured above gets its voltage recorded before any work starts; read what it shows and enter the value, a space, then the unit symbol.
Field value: 65 mV
